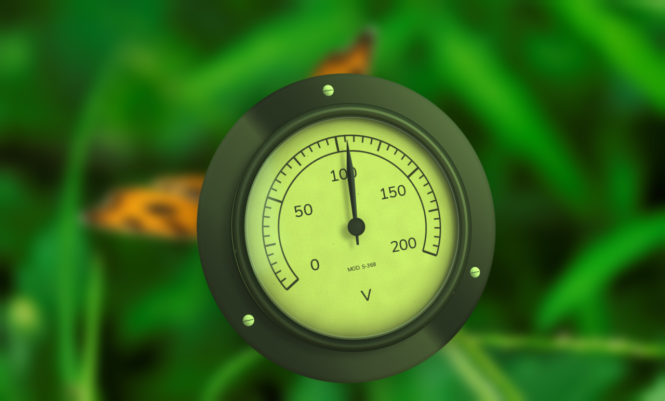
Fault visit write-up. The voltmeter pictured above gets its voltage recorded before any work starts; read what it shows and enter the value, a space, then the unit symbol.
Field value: 105 V
